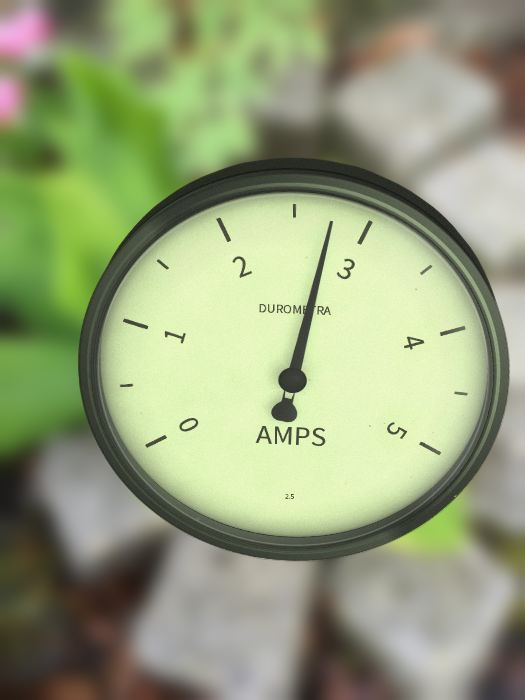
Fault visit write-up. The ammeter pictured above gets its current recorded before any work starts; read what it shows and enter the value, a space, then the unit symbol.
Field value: 2.75 A
